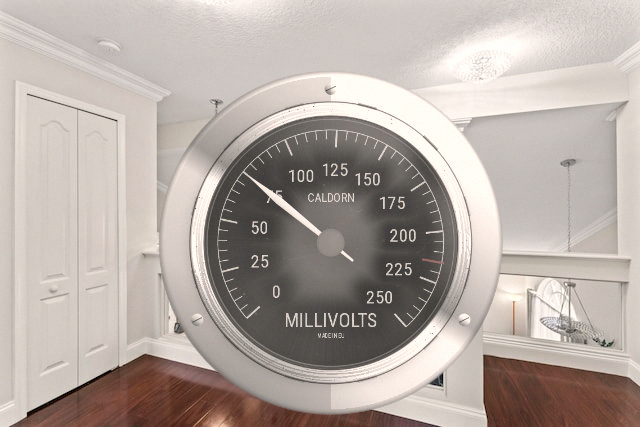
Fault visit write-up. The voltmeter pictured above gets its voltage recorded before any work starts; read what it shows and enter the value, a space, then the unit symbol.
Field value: 75 mV
